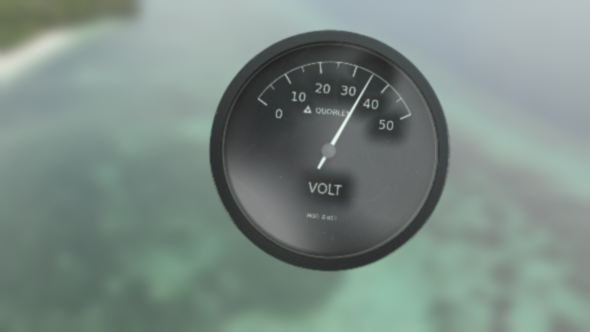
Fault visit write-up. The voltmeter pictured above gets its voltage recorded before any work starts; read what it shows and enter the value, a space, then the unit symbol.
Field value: 35 V
